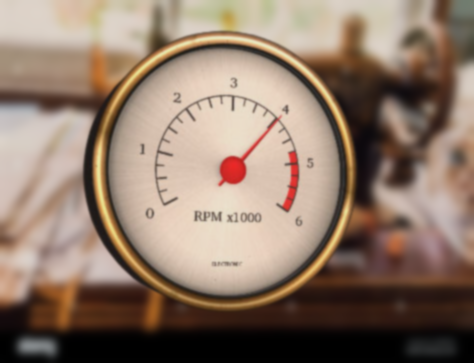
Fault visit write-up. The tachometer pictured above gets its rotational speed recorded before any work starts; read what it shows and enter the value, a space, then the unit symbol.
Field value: 4000 rpm
